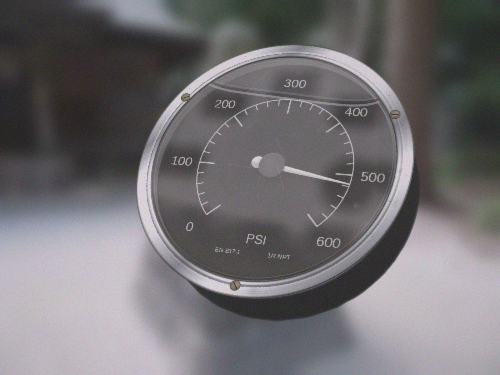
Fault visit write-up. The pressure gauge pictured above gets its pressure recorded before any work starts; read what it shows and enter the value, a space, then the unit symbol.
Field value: 520 psi
